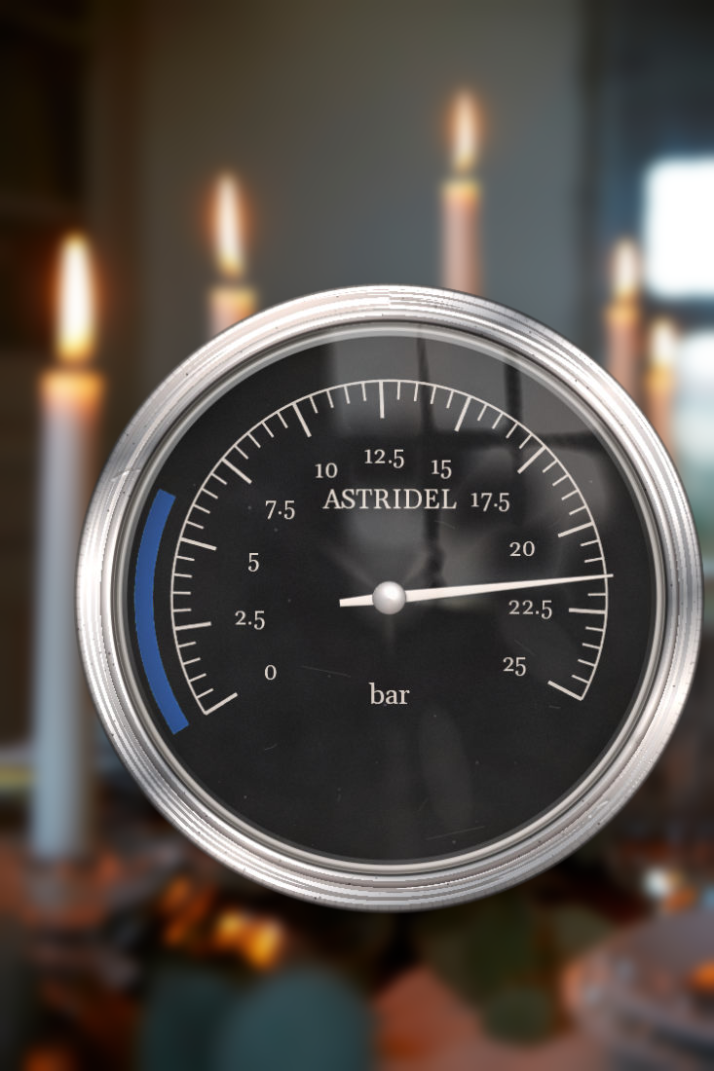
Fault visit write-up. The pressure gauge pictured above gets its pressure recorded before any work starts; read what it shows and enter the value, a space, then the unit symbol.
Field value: 21.5 bar
